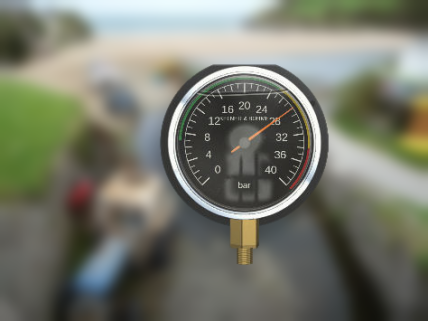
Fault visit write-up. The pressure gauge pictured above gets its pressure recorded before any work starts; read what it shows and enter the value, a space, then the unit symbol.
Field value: 28 bar
